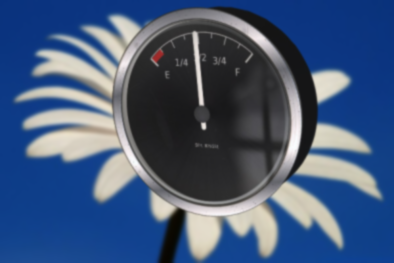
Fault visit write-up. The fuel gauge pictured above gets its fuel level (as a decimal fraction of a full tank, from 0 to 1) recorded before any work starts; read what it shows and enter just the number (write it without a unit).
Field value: 0.5
